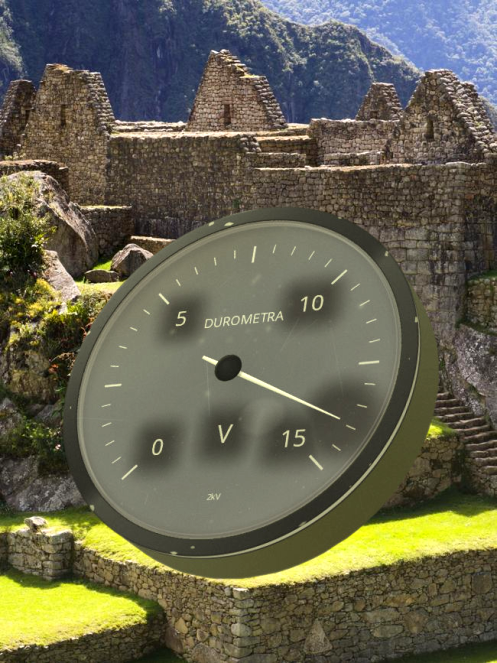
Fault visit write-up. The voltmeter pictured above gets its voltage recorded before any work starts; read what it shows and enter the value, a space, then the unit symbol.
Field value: 14 V
